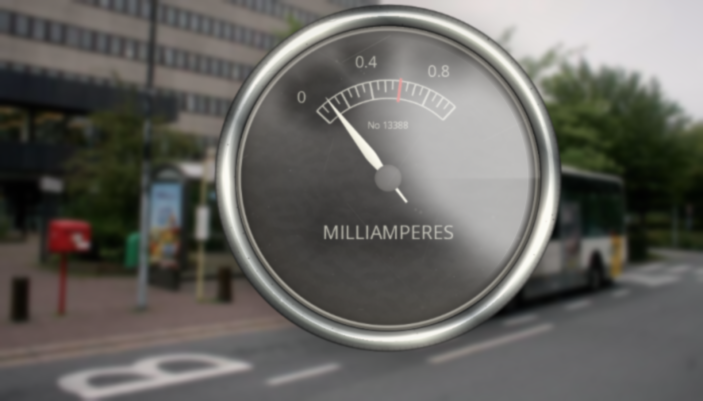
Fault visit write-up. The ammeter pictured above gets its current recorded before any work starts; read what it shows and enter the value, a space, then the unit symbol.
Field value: 0.1 mA
